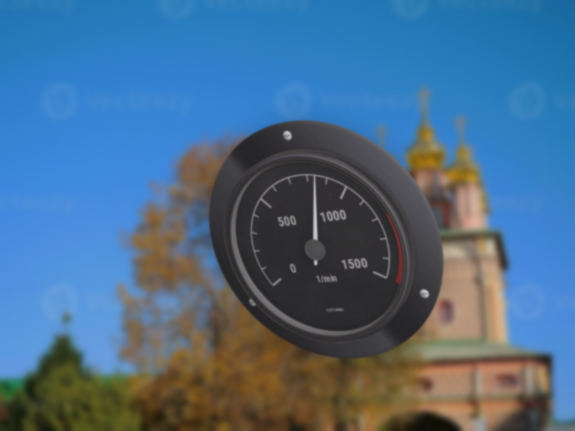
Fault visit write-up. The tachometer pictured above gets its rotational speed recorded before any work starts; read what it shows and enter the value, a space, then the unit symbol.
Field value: 850 rpm
